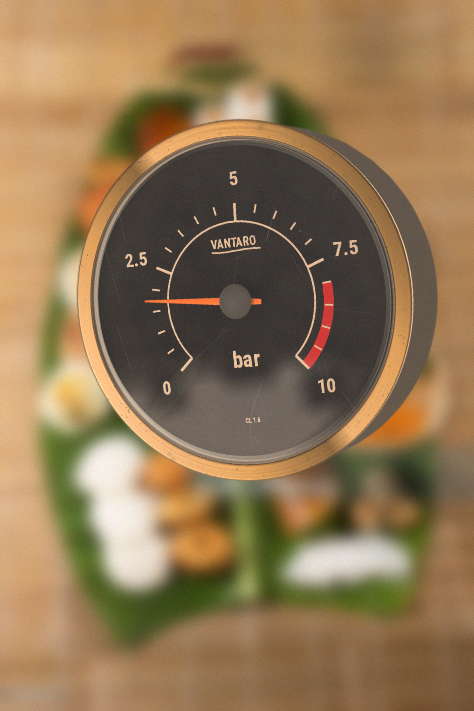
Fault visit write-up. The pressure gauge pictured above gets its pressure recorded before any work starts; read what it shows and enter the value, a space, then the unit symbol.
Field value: 1.75 bar
